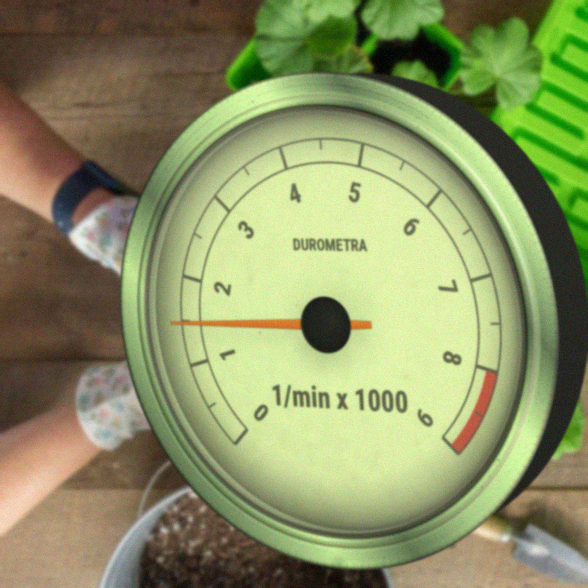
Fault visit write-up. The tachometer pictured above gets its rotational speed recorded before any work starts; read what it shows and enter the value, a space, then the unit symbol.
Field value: 1500 rpm
